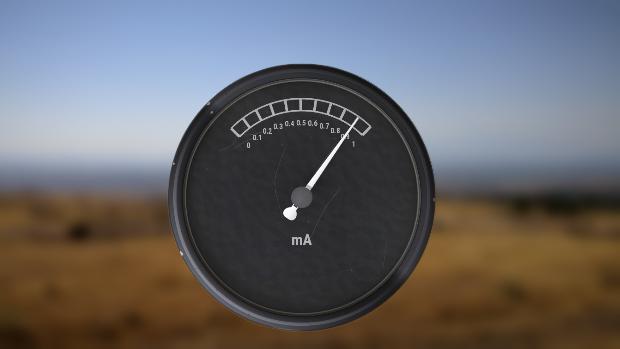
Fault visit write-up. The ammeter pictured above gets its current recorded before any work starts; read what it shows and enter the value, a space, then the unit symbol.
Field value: 0.9 mA
